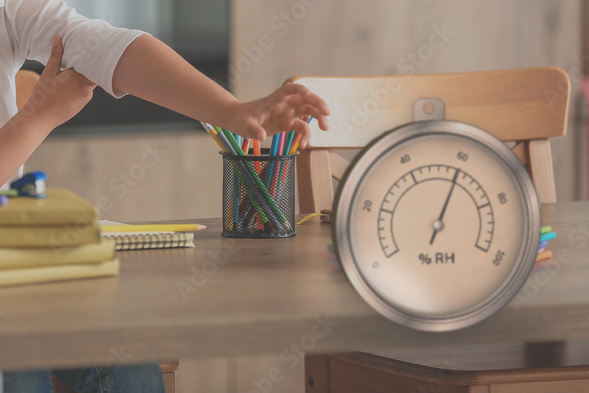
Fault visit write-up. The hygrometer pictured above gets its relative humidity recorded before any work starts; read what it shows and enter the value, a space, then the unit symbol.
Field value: 60 %
